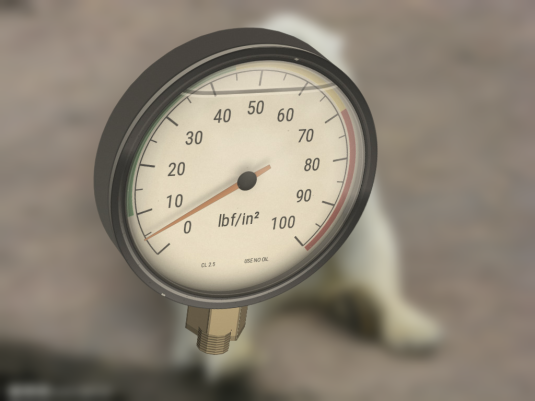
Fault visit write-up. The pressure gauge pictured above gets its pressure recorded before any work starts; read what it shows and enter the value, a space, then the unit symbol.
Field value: 5 psi
